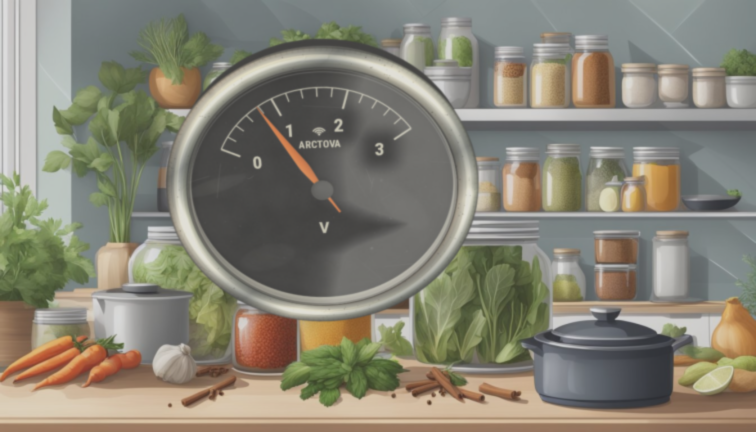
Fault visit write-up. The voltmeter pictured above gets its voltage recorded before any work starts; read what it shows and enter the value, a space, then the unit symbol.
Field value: 0.8 V
